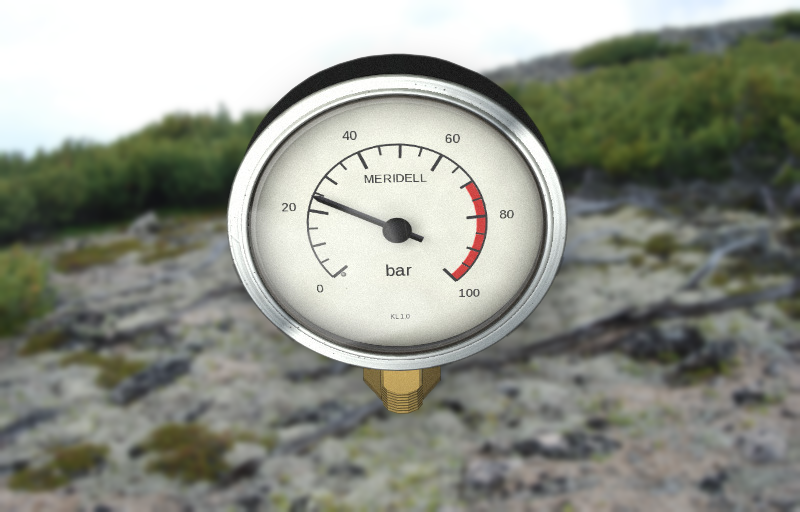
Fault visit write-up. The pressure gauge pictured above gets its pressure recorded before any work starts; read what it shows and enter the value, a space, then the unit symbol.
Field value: 25 bar
